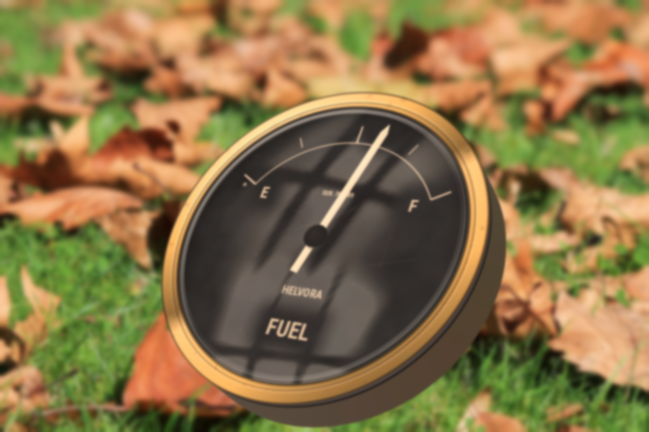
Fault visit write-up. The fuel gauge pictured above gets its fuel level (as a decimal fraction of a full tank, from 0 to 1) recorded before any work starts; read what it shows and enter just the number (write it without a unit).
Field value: 0.625
